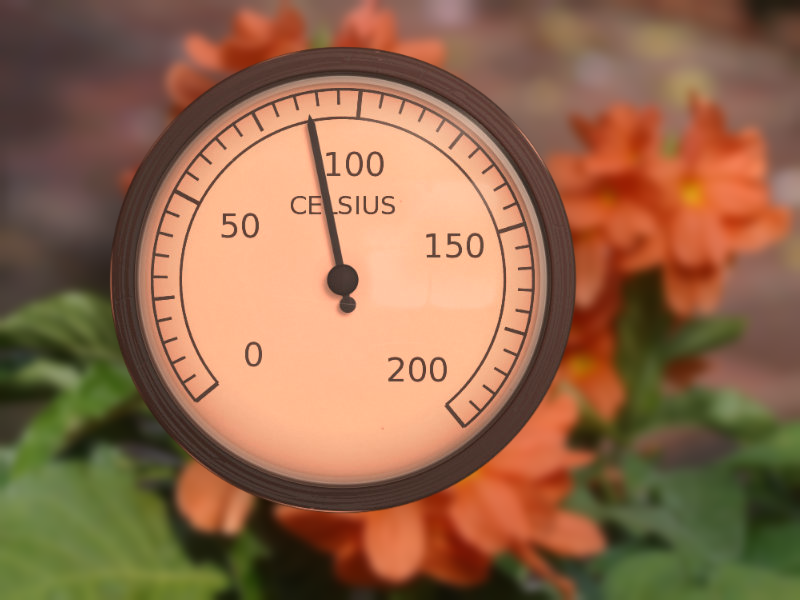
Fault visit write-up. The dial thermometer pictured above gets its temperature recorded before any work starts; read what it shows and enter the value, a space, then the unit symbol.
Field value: 87.5 °C
